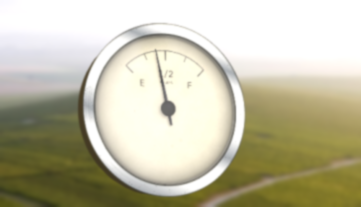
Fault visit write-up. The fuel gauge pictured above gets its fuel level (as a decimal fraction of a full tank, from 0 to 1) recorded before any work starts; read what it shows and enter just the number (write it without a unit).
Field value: 0.375
